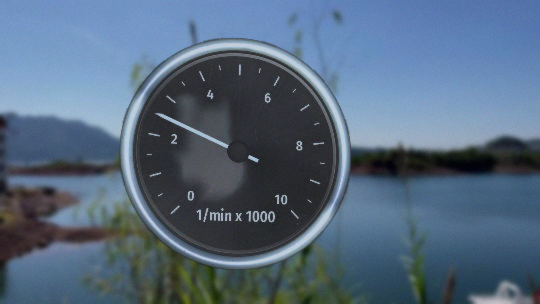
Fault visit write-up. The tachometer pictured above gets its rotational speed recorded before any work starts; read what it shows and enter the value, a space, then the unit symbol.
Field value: 2500 rpm
